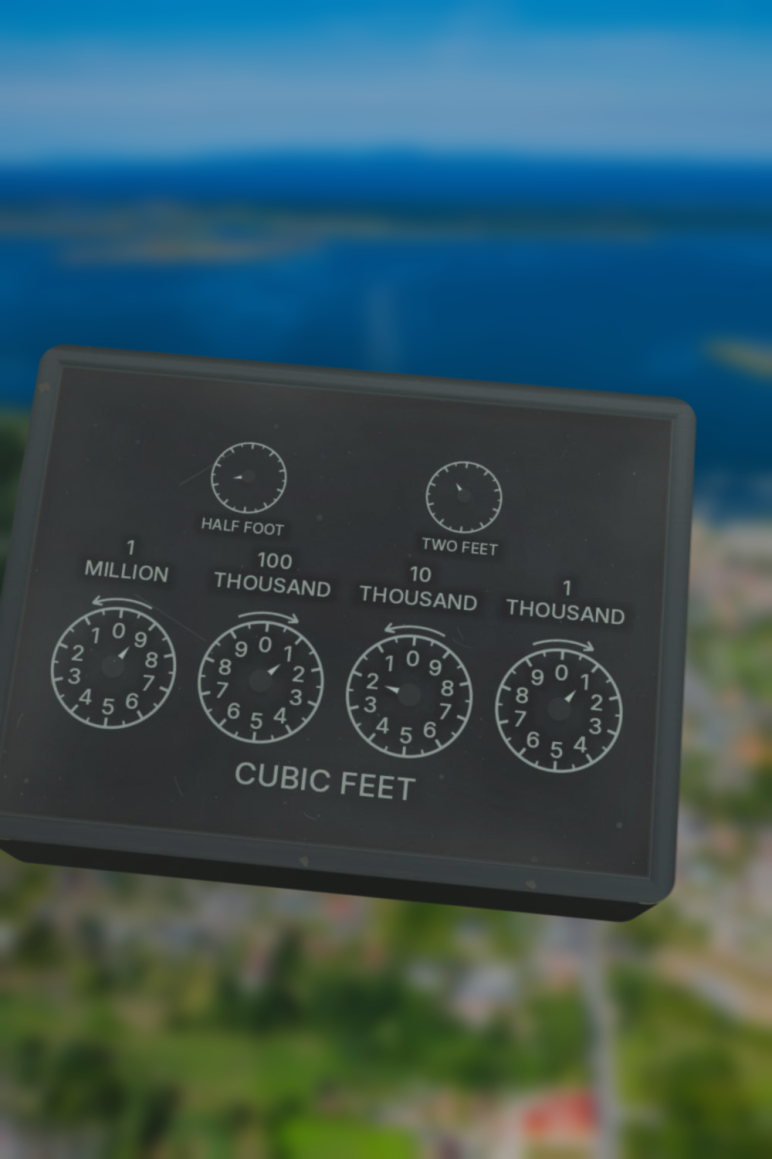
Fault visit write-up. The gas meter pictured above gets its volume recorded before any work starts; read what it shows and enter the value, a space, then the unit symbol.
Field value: 912100 ft³
